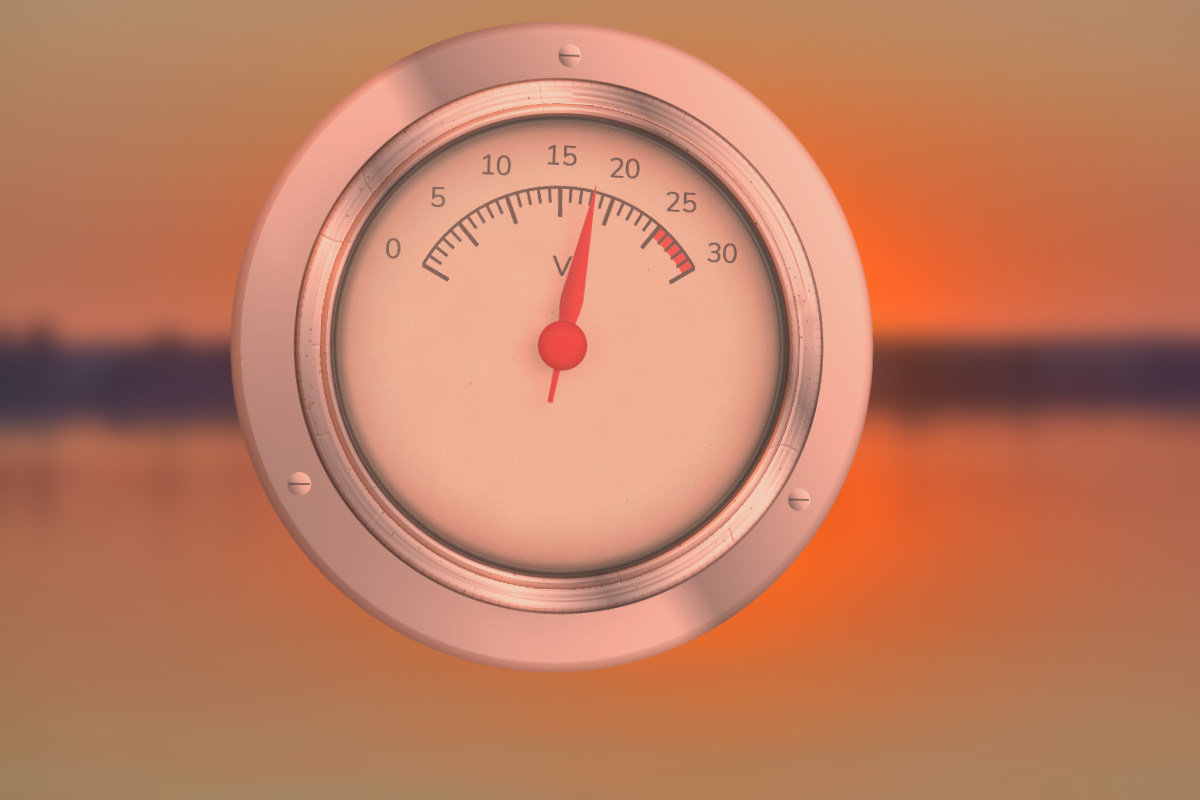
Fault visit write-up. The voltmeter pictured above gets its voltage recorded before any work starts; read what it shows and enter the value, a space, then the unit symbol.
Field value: 18 V
